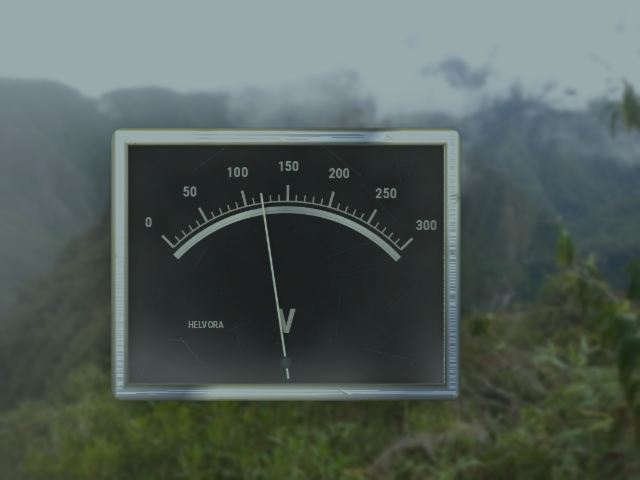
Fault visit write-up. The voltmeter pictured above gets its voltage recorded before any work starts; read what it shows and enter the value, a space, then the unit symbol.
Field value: 120 V
